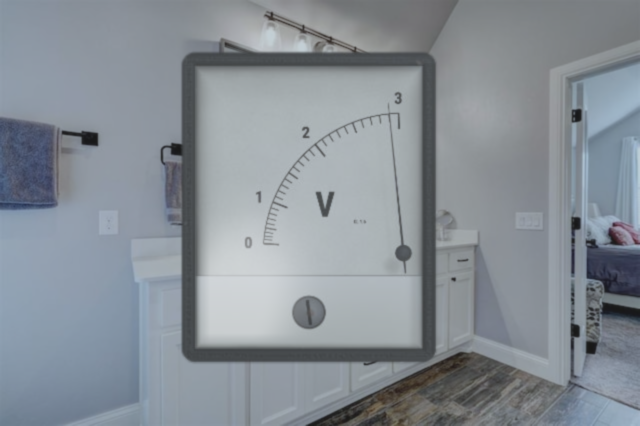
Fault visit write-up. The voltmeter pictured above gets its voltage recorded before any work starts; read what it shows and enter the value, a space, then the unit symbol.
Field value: 2.9 V
